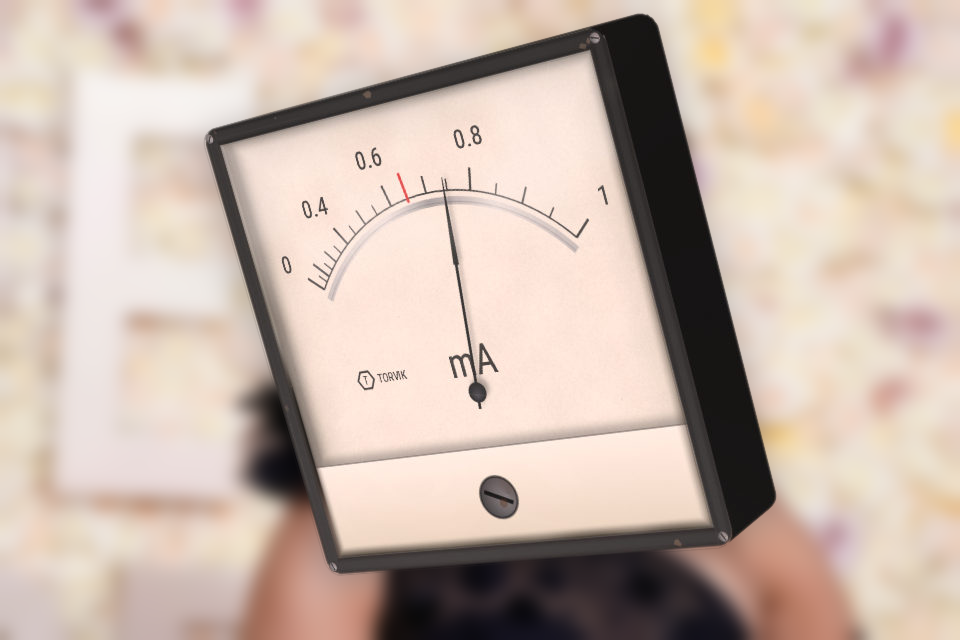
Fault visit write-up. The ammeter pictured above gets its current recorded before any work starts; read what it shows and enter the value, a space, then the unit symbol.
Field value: 0.75 mA
